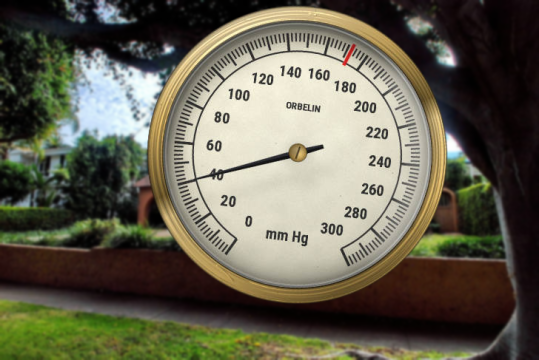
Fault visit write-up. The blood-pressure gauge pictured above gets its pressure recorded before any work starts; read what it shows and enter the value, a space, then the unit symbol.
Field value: 40 mmHg
